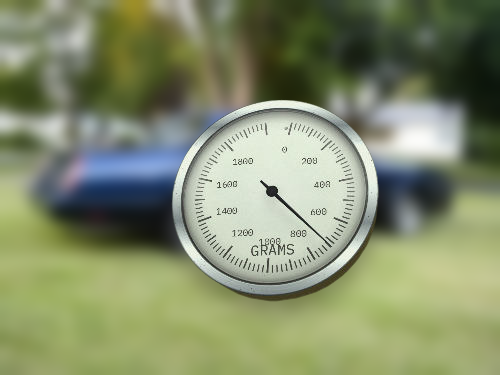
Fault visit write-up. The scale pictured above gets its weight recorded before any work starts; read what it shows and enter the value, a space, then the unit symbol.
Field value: 720 g
